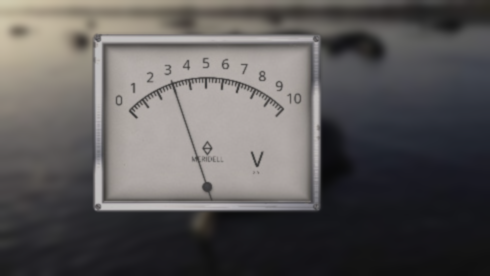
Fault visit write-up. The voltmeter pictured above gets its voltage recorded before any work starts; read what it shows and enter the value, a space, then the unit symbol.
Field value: 3 V
